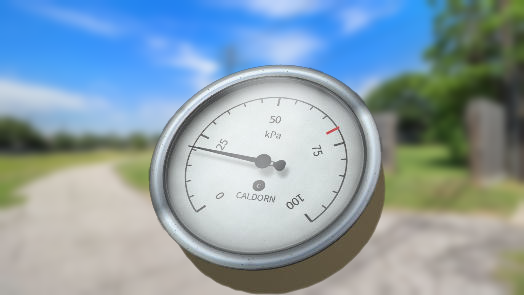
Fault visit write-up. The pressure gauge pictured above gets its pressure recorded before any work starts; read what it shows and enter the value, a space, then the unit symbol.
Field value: 20 kPa
